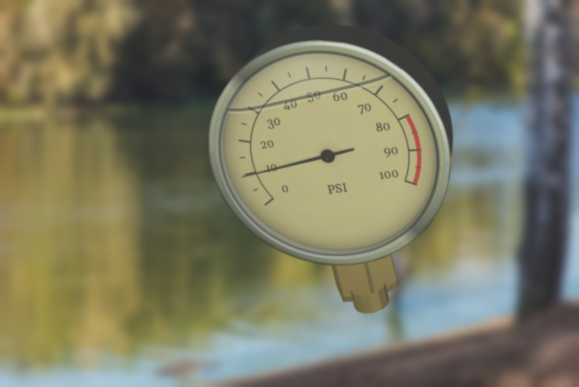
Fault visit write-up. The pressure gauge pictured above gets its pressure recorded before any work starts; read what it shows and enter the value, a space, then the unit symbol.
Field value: 10 psi
